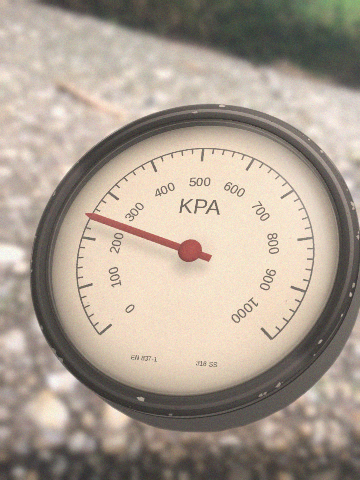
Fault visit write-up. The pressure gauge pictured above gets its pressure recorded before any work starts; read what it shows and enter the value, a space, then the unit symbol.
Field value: 240 kPa
